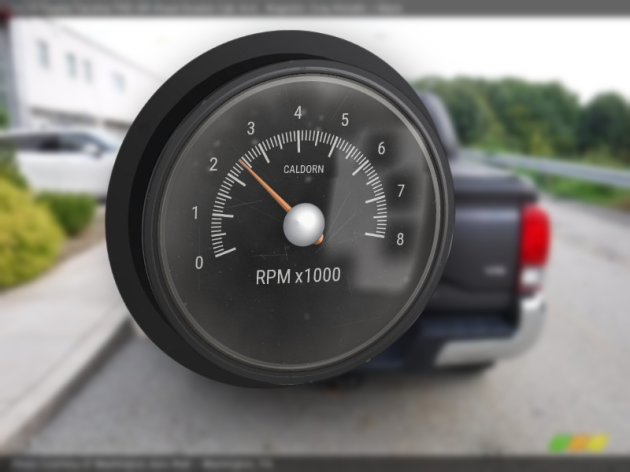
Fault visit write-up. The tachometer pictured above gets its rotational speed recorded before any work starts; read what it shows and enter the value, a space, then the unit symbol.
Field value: 2400 rpm
